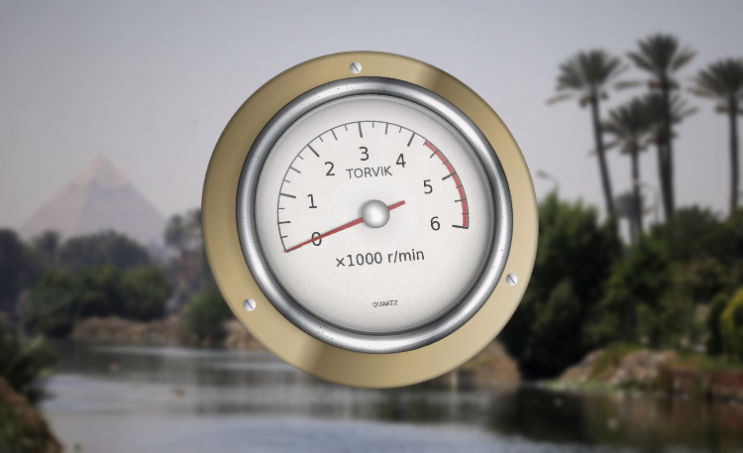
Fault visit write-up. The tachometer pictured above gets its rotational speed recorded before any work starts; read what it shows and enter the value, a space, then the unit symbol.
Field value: 0 rpm
